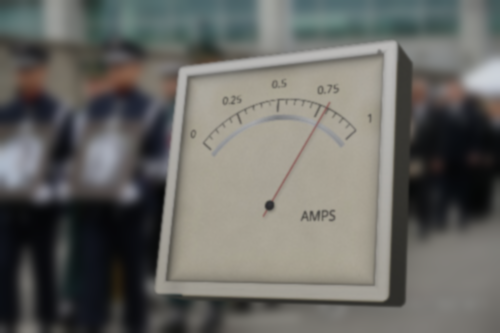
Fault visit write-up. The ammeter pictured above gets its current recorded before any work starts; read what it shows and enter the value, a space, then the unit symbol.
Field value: 0.8 A
